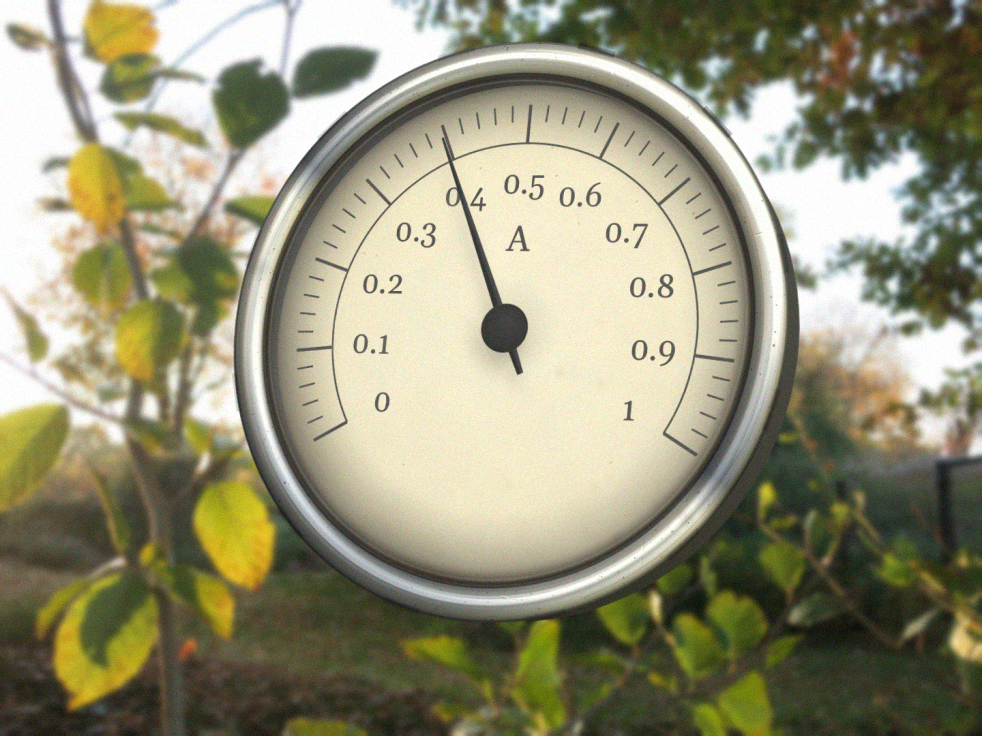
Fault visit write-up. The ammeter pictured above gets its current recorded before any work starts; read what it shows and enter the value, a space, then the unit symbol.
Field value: 0.4 A
